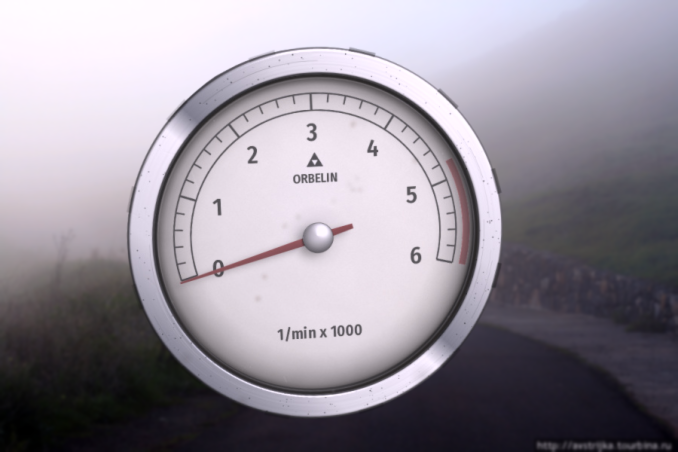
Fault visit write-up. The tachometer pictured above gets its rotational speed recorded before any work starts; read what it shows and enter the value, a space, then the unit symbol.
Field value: 0 rpm
